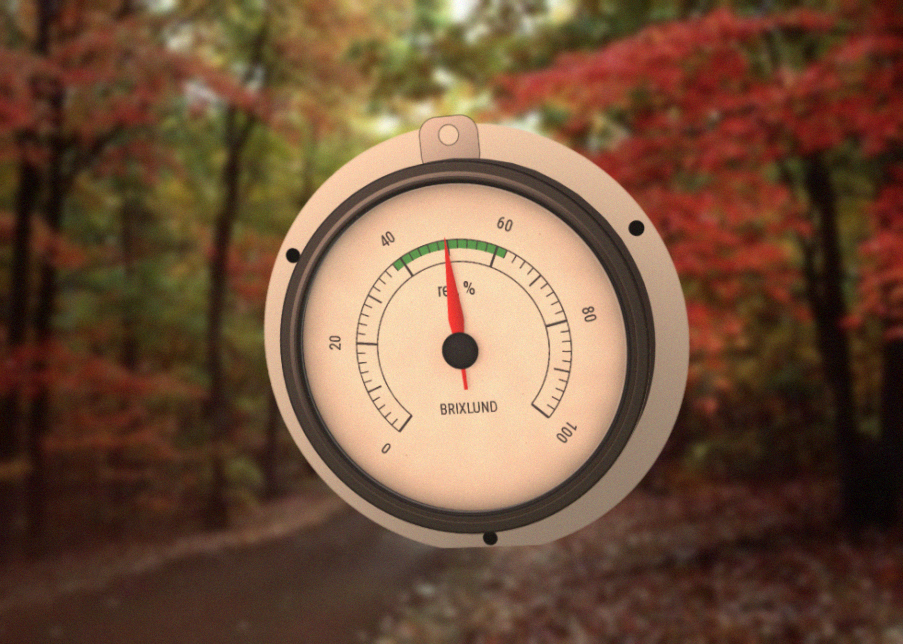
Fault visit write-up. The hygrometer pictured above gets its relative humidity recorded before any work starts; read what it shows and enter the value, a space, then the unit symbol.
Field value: 50 %
